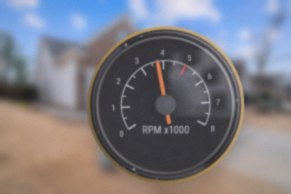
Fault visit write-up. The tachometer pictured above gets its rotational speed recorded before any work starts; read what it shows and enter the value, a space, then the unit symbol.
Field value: 3750 rpm
